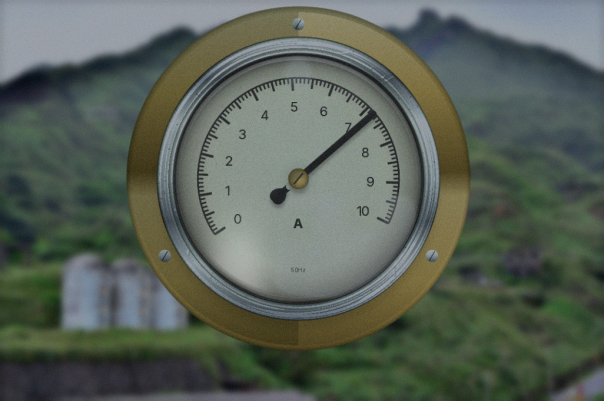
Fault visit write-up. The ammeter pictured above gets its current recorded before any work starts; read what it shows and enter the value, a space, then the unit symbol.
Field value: 7.2 A
